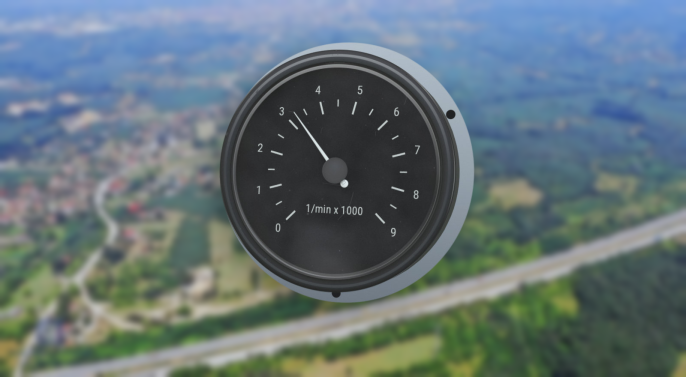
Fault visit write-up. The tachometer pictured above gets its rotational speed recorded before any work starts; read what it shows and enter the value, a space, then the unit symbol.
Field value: 3250 rpm
